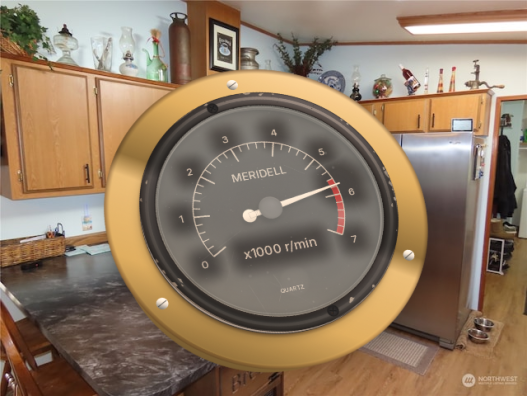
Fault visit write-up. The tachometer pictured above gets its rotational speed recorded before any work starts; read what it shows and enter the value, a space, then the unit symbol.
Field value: 5800 rpm
